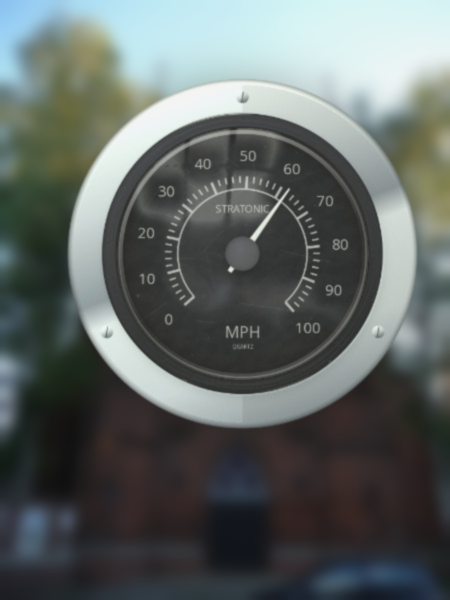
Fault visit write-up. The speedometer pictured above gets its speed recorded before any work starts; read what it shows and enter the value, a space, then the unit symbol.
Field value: 62 mph
